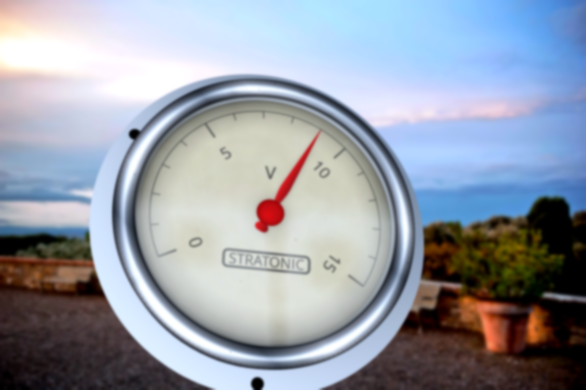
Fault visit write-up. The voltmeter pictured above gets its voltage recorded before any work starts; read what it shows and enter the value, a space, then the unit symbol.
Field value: 9 V
